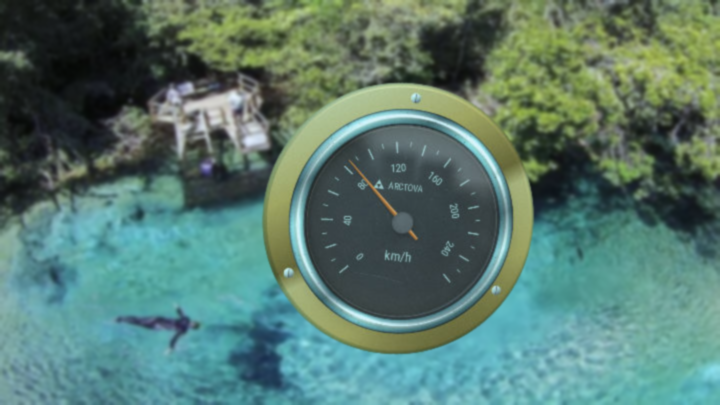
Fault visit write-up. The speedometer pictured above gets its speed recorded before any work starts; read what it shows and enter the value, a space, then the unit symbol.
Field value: 85 km/h
